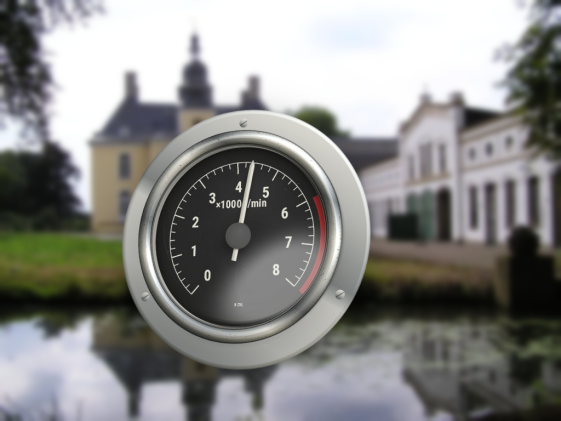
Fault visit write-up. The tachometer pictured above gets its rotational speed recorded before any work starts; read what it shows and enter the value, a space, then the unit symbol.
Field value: 4400 rpm
